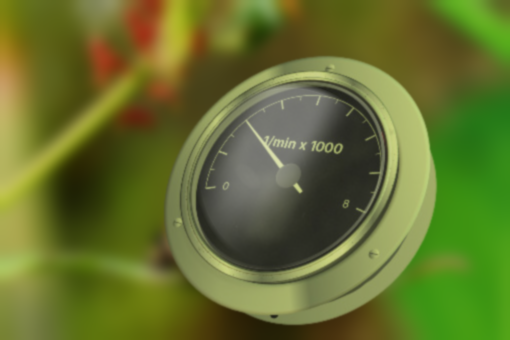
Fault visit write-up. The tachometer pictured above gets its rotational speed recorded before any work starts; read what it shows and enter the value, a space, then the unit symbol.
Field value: 2000 rpm
